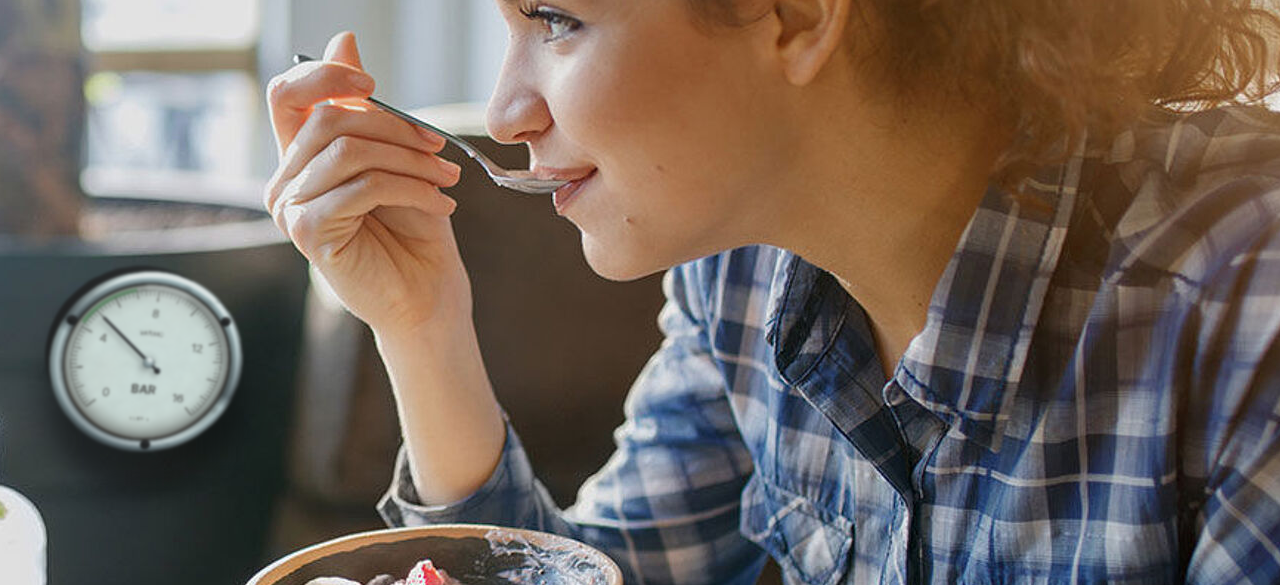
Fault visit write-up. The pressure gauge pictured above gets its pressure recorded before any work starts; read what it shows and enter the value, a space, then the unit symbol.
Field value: 5 bar
